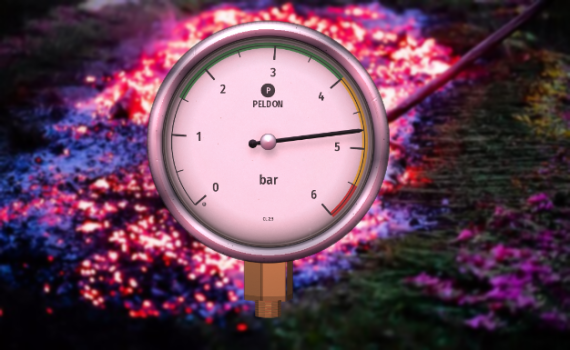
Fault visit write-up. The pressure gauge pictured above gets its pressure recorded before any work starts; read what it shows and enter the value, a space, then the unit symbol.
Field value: 4.75 bar
